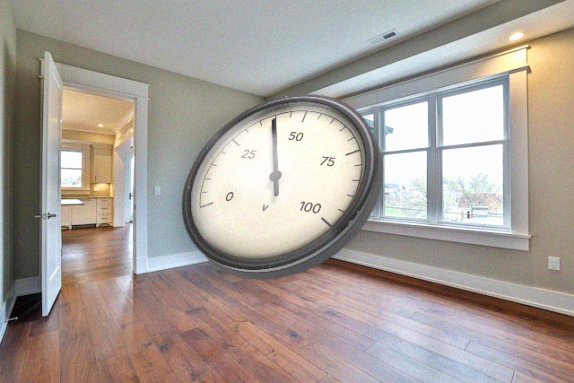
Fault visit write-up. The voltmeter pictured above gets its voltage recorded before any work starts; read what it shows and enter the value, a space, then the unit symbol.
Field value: 40 V
